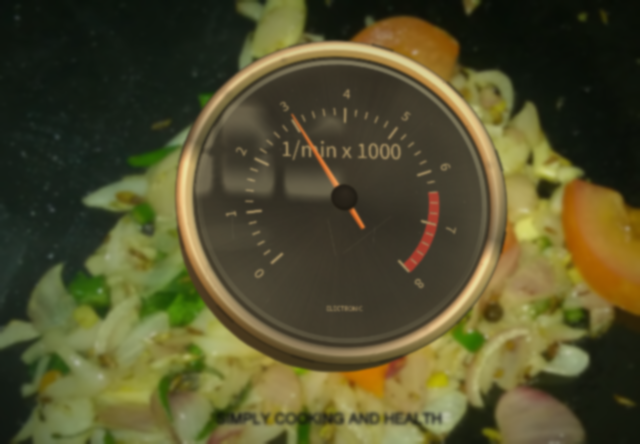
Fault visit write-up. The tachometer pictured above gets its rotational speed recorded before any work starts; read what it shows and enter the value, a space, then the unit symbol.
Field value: 3000 rpm
